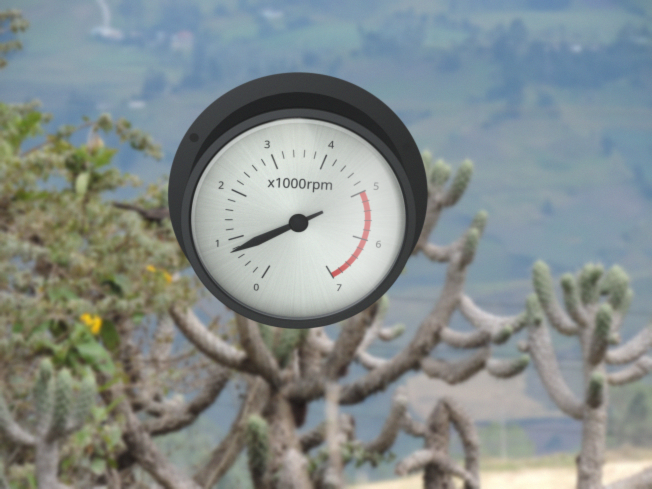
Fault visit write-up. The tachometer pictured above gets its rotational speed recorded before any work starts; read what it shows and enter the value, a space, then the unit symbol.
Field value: 800 rpm
